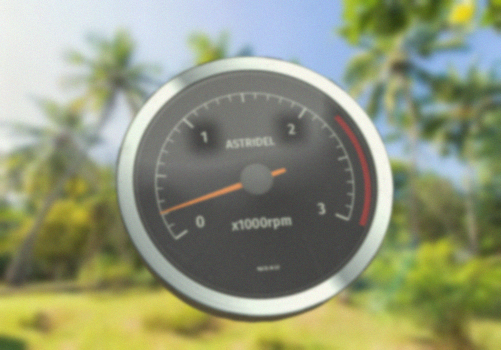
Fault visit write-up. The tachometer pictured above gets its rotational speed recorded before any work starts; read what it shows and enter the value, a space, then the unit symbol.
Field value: 200 rpm
